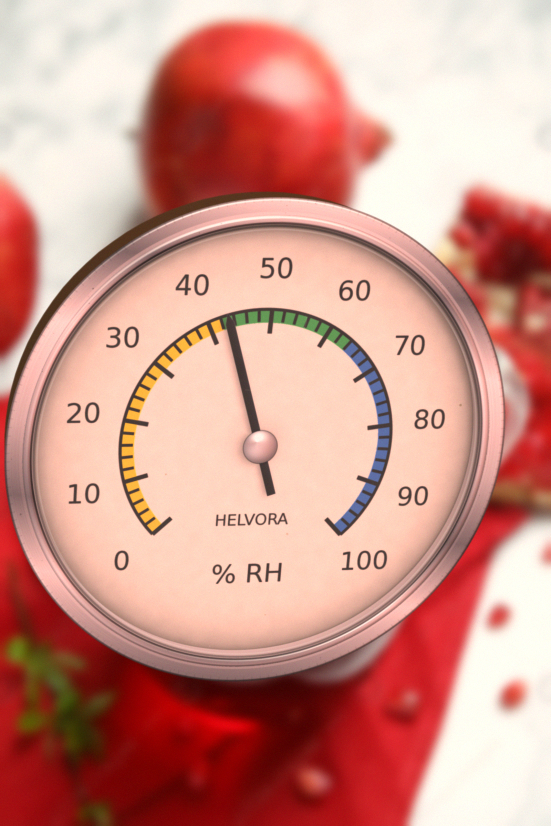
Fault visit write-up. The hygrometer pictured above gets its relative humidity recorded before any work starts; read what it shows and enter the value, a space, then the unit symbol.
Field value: 43 %
